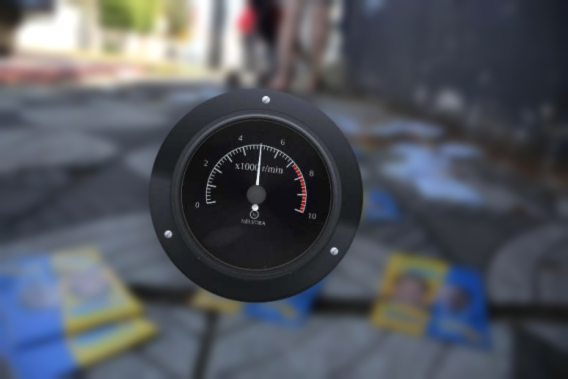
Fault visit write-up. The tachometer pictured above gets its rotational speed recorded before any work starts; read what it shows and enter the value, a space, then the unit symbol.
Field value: 5000 rpm
